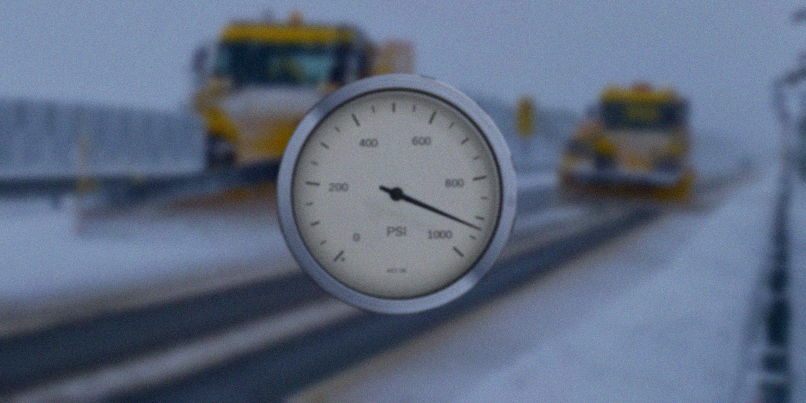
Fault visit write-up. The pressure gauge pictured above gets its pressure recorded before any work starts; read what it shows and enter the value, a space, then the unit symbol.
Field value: 925 psi
